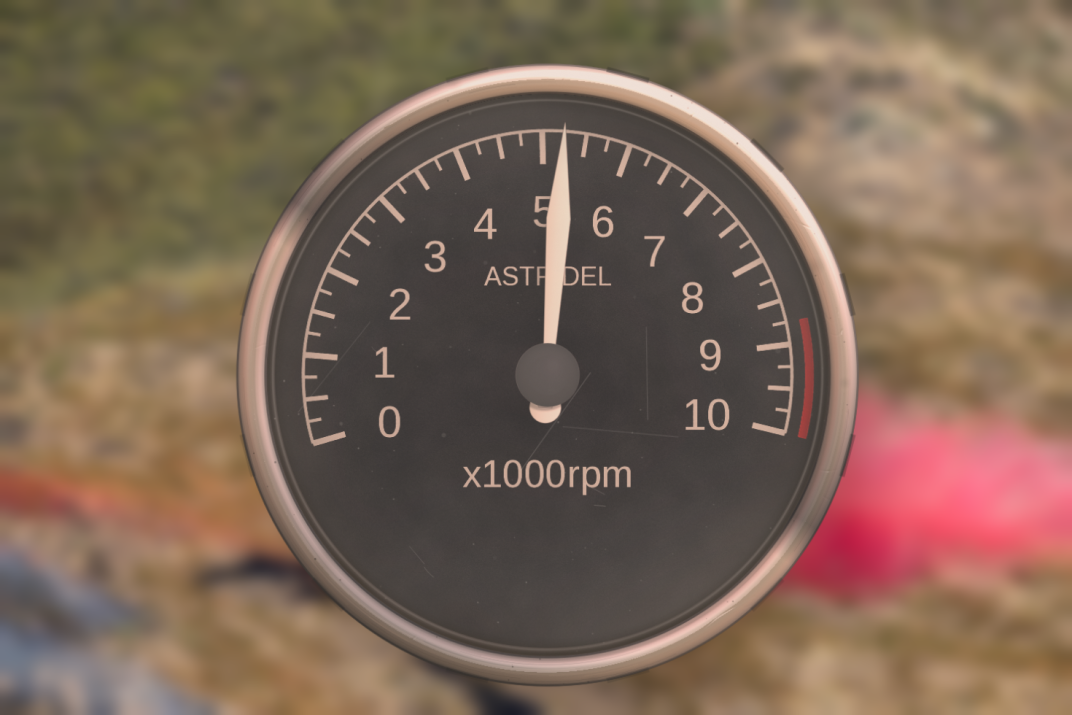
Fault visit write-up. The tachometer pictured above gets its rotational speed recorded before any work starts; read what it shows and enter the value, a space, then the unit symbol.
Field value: 5250 rpm
